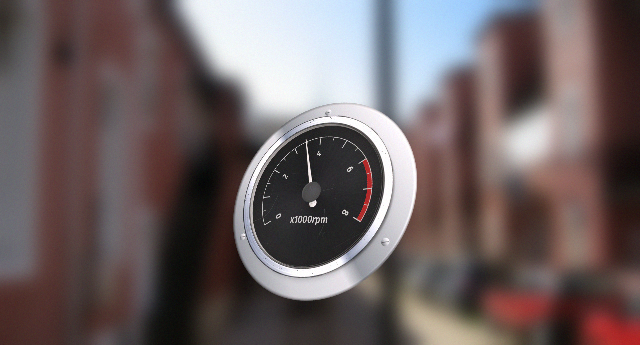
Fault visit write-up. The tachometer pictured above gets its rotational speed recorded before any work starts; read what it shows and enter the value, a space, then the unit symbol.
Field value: 3500 rpm
